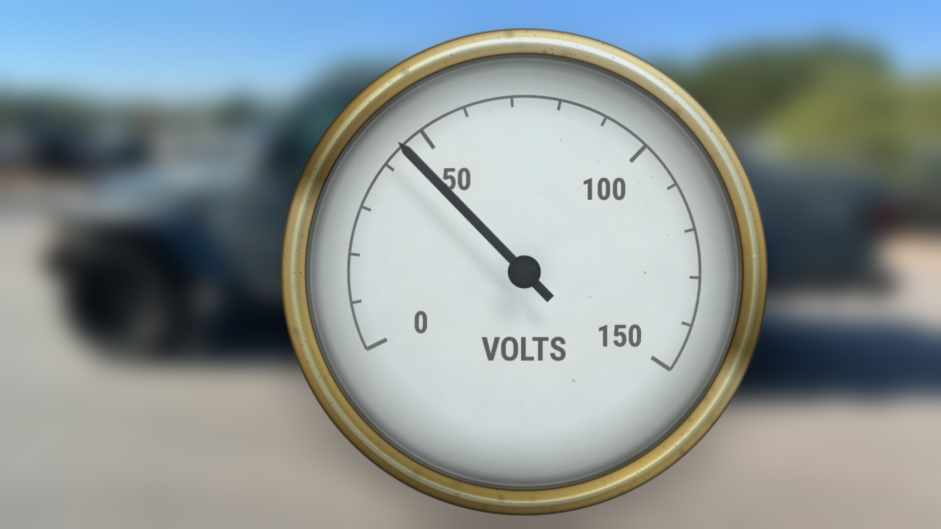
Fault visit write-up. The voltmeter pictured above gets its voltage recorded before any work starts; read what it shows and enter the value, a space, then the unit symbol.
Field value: 45 V
